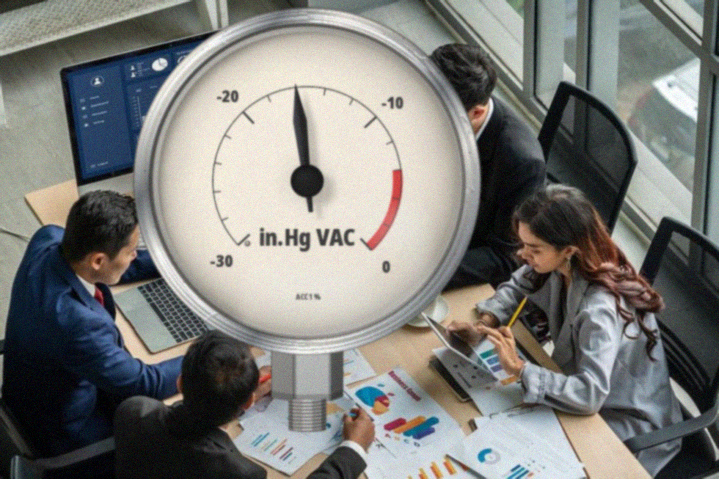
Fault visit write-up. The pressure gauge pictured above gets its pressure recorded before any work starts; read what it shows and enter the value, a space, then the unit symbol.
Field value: -16 inHg
